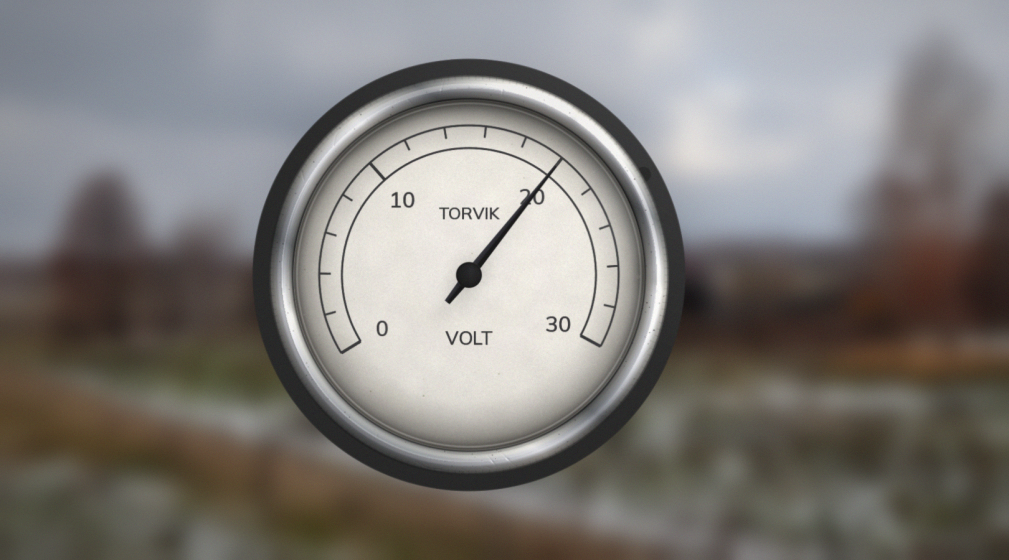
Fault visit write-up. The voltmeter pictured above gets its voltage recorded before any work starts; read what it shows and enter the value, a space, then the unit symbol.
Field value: 20 V
